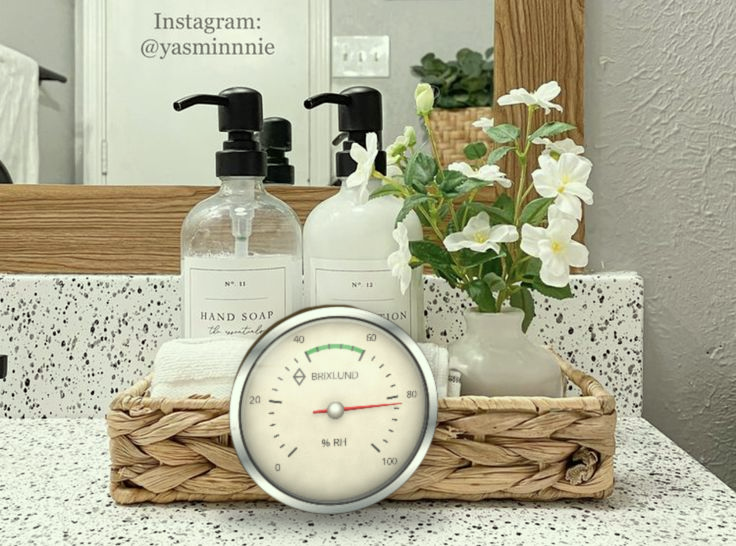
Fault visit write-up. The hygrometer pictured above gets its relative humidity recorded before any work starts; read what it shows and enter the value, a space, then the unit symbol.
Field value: 82 %
